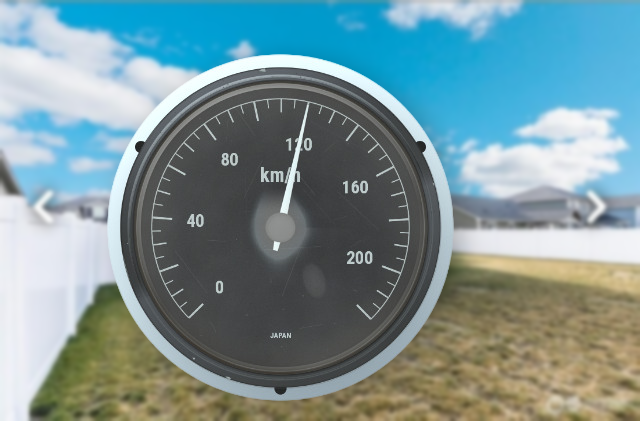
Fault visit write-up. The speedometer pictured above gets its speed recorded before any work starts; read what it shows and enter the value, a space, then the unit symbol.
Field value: 120 km/h
